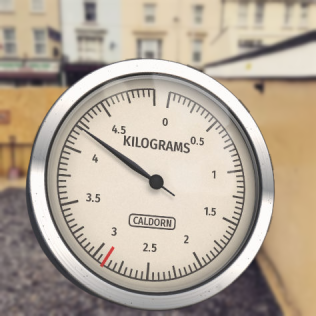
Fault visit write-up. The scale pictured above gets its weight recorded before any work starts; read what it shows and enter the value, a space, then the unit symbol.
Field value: 4.2 kg
